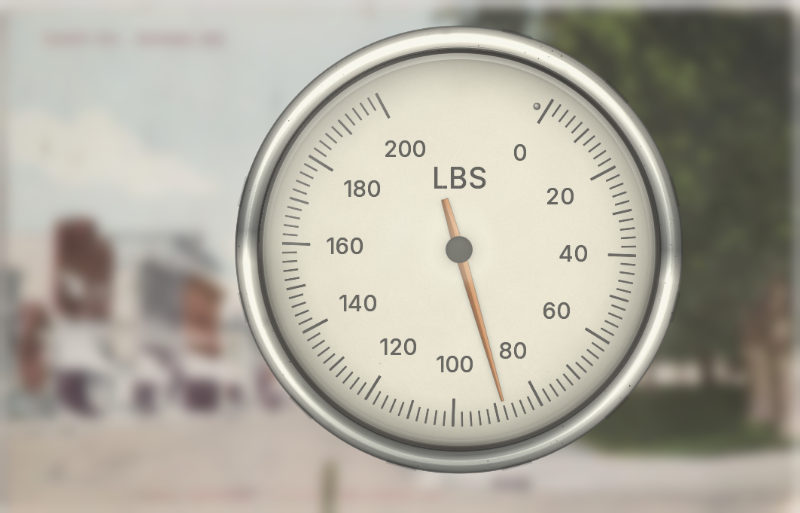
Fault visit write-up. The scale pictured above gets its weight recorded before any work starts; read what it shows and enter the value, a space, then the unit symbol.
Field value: 88 lb
